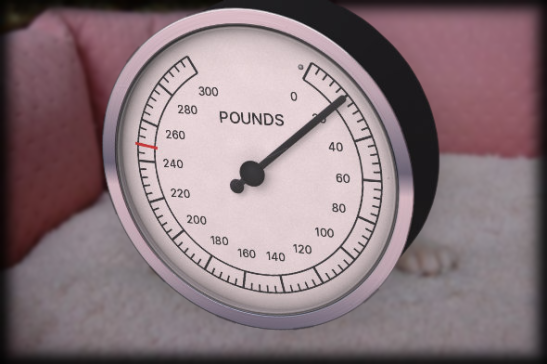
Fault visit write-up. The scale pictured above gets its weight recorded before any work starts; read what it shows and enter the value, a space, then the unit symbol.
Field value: 20 lb
